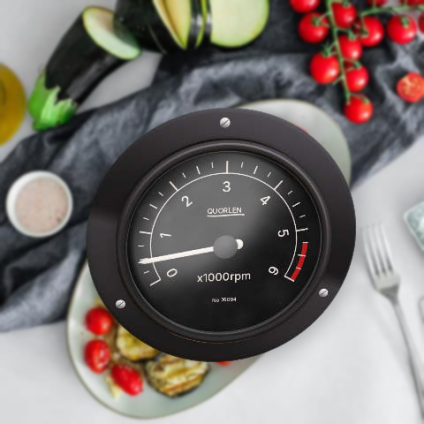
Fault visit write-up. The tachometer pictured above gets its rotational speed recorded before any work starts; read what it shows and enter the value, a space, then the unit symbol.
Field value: 500 rpm
